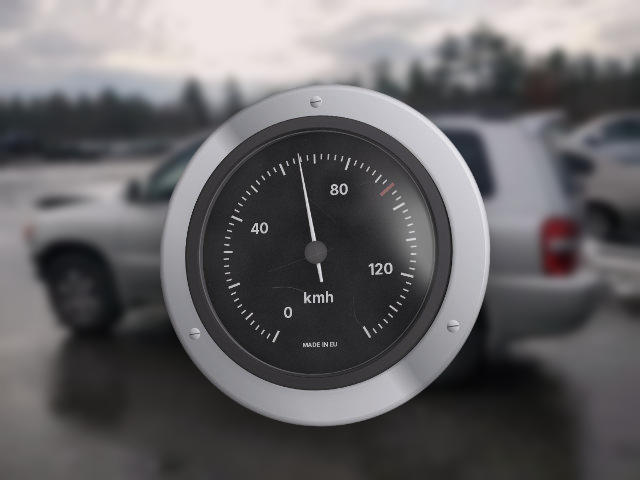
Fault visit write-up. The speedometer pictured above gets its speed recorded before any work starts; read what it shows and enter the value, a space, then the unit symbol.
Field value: 66 km/h
